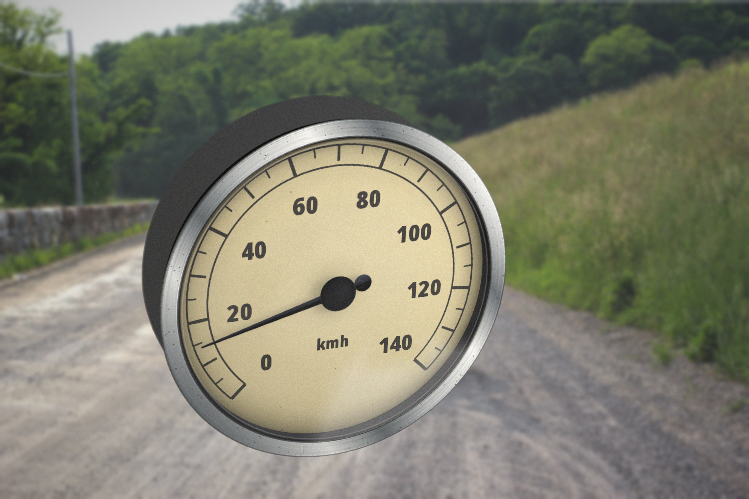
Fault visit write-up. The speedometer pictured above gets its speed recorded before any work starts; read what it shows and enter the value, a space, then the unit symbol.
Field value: 15 km/h
